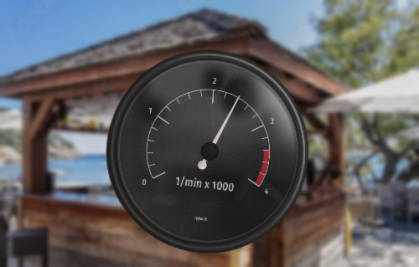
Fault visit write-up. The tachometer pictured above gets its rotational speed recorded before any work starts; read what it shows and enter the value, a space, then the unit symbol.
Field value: 2400 rpm
